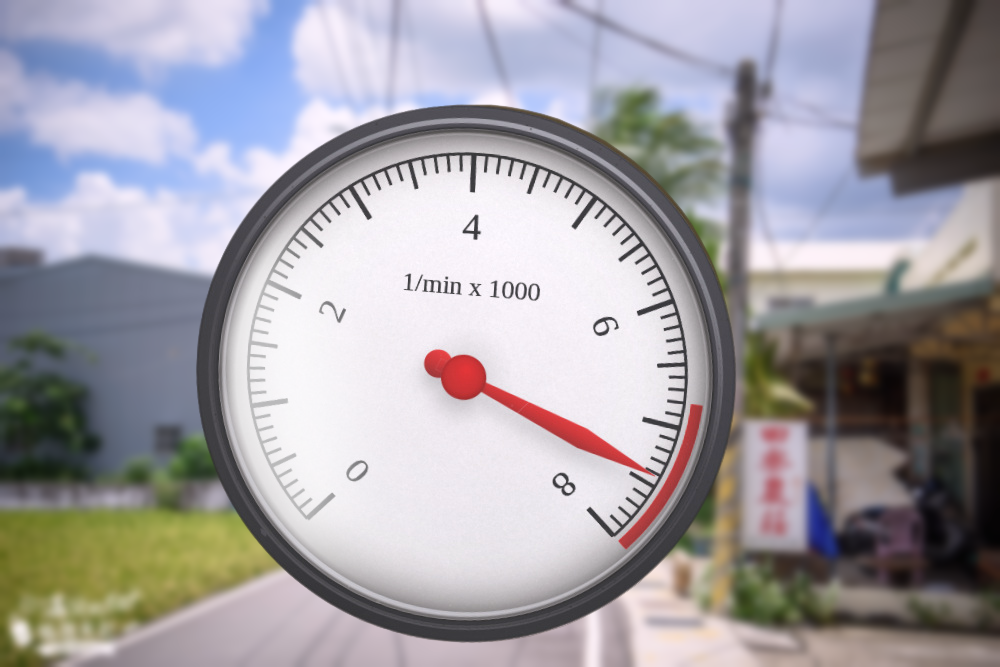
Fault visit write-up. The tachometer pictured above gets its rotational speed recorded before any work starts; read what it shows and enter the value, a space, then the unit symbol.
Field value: 7400 rpm
